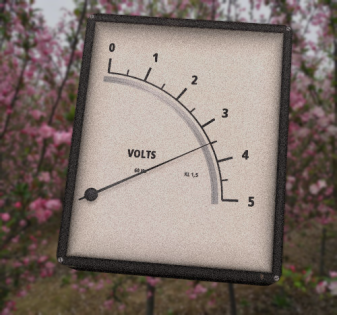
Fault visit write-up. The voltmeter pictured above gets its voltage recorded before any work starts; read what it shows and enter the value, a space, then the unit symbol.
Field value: 3.5 V
